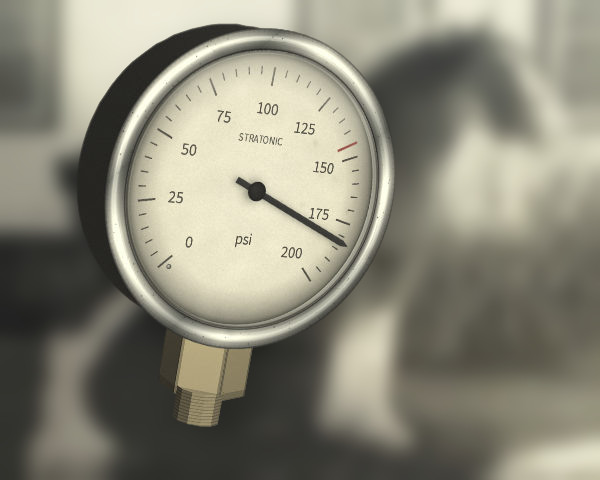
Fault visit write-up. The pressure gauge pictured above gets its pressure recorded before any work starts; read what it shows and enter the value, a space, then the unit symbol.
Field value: 182.5 psi
